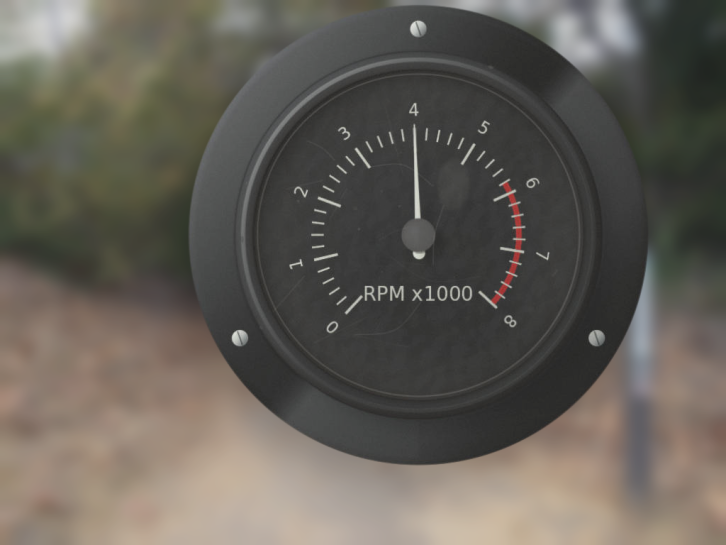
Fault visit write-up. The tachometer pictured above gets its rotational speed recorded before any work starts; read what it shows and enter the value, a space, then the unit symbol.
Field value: 4000 rpm
